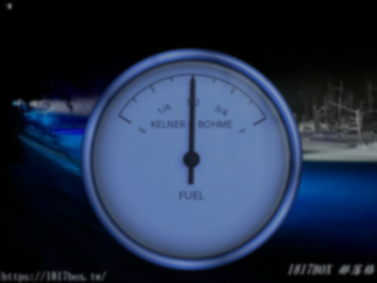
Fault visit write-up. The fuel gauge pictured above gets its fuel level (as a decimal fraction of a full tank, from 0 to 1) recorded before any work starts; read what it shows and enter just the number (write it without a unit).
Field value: 0.5
